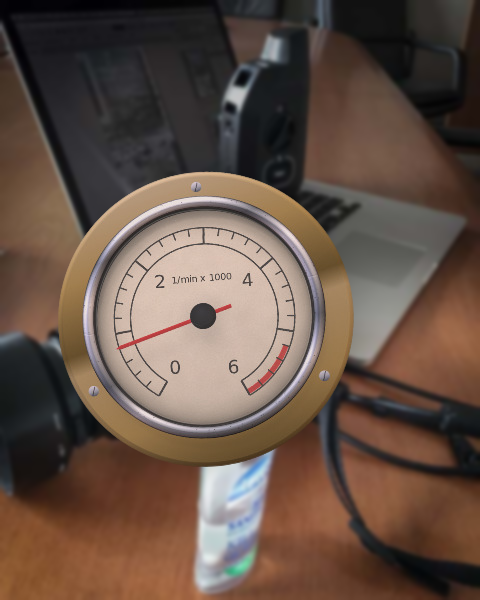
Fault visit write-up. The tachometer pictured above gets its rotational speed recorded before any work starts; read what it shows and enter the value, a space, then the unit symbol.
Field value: 800 rpm
